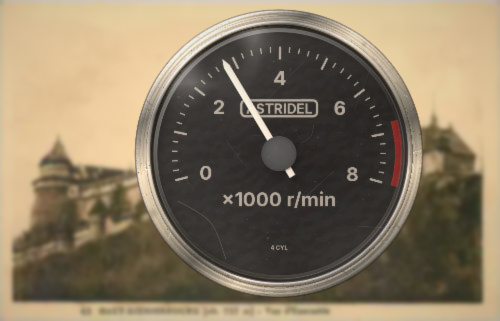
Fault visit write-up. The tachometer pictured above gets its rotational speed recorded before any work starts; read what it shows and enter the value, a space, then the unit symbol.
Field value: 2800 rpm
